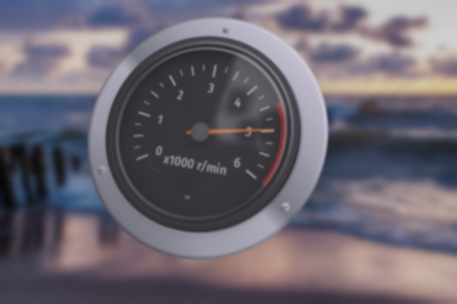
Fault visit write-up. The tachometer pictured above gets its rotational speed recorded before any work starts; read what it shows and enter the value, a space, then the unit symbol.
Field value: 5000 rpm
